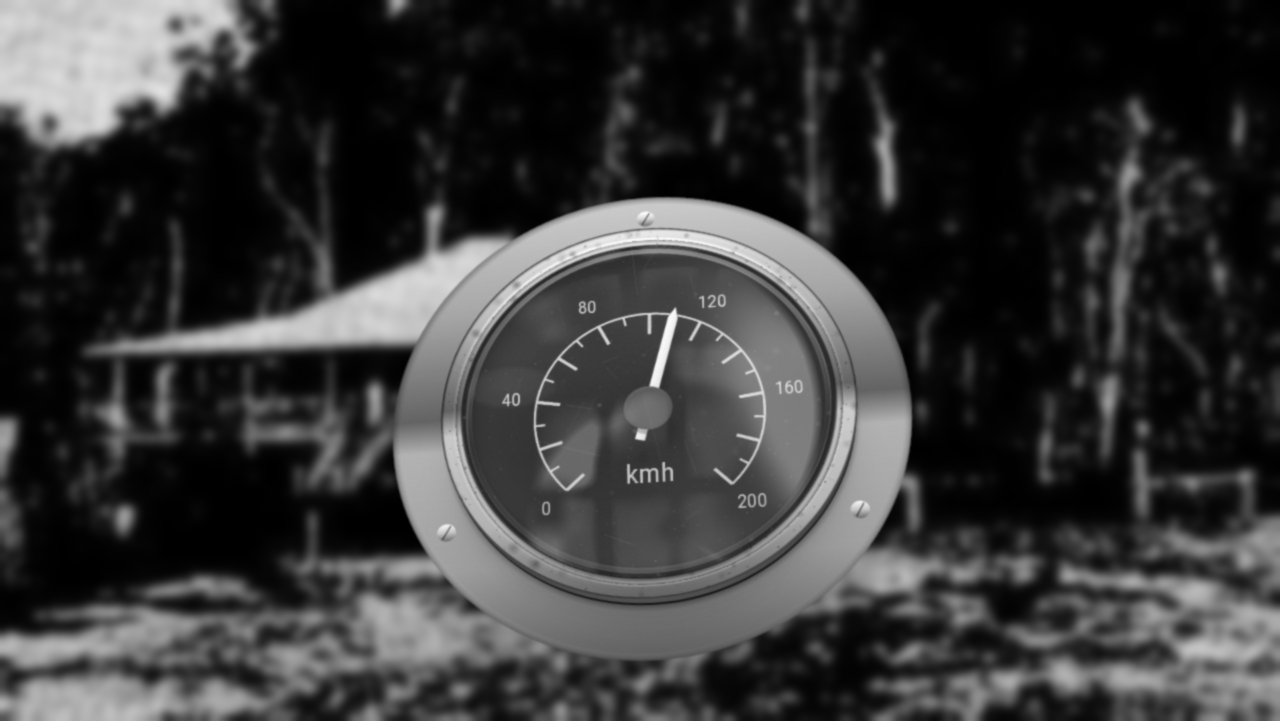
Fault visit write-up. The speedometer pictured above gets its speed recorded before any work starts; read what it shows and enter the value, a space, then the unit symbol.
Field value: 110 km/h
